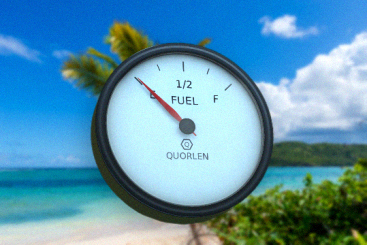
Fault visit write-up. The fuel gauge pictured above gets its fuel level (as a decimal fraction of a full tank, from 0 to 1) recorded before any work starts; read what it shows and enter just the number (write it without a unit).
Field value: 0
